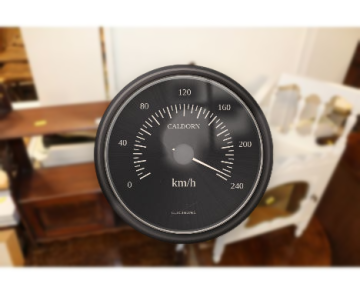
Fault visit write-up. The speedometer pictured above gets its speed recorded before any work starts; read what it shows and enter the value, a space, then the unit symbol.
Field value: 235 km/h
